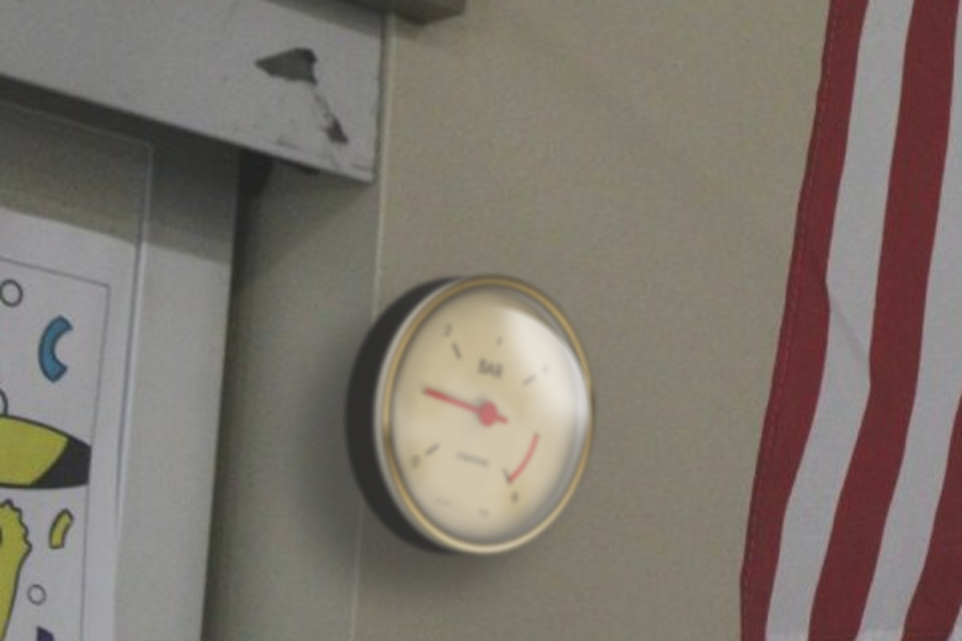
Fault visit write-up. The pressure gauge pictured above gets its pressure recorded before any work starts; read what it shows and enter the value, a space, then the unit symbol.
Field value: 1 bar
